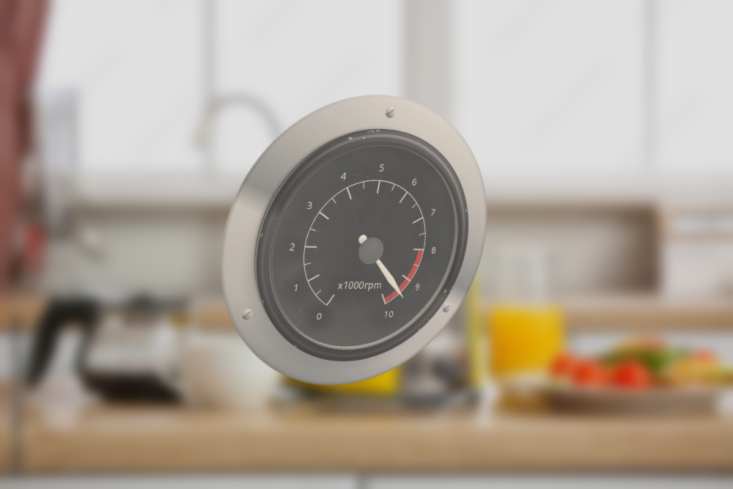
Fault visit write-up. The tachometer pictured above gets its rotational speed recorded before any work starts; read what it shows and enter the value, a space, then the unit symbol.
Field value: 9500 rpm
